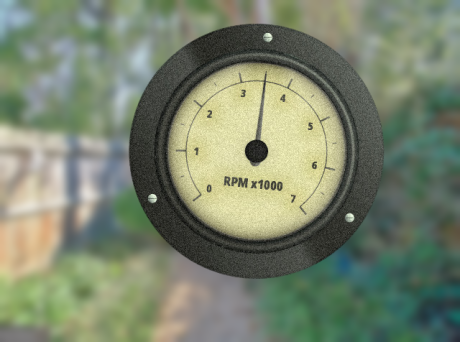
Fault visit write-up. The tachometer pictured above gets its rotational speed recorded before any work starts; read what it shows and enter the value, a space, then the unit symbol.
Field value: 3500 rpm
